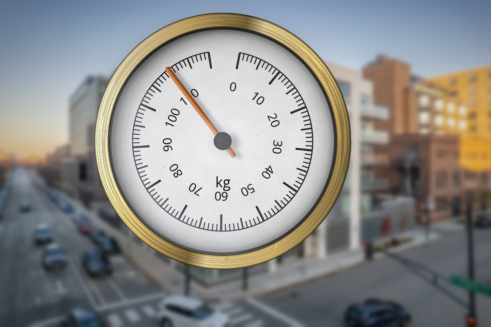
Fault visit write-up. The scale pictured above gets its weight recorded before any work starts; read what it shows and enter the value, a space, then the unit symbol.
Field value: 110 kg
